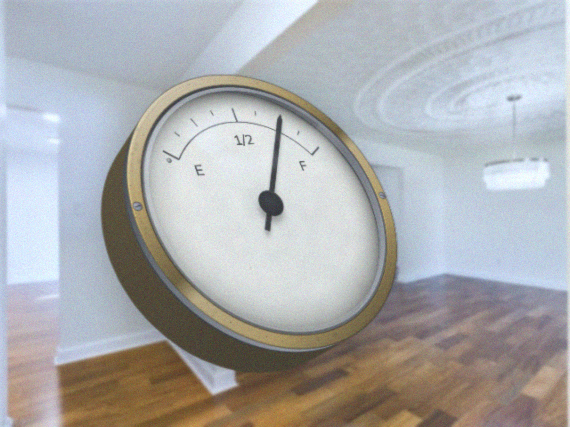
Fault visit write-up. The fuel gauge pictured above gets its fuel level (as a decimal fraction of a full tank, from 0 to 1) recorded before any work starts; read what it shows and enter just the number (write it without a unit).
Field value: 0.75
